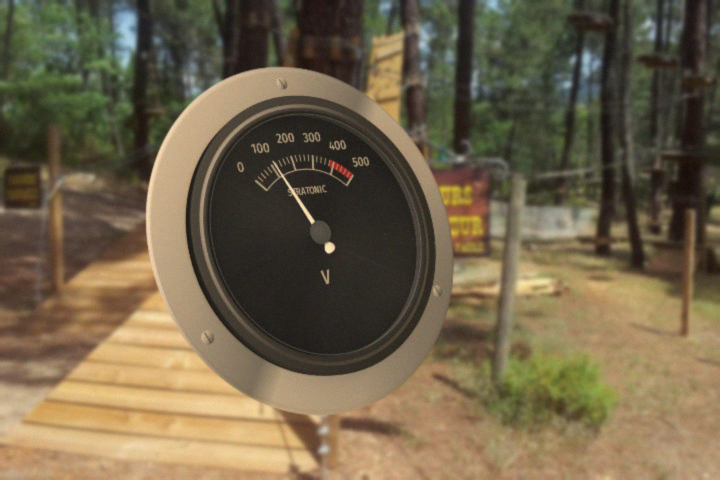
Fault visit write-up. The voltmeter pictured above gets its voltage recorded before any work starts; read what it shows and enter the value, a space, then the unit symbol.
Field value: 100 V
